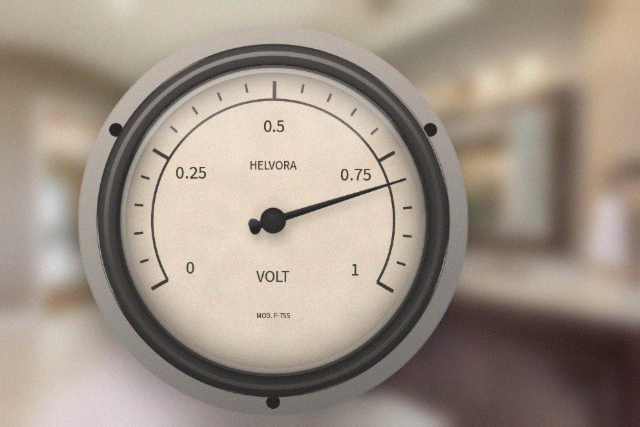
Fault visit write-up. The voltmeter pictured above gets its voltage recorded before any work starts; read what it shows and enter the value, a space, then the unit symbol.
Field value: 0.8 V
